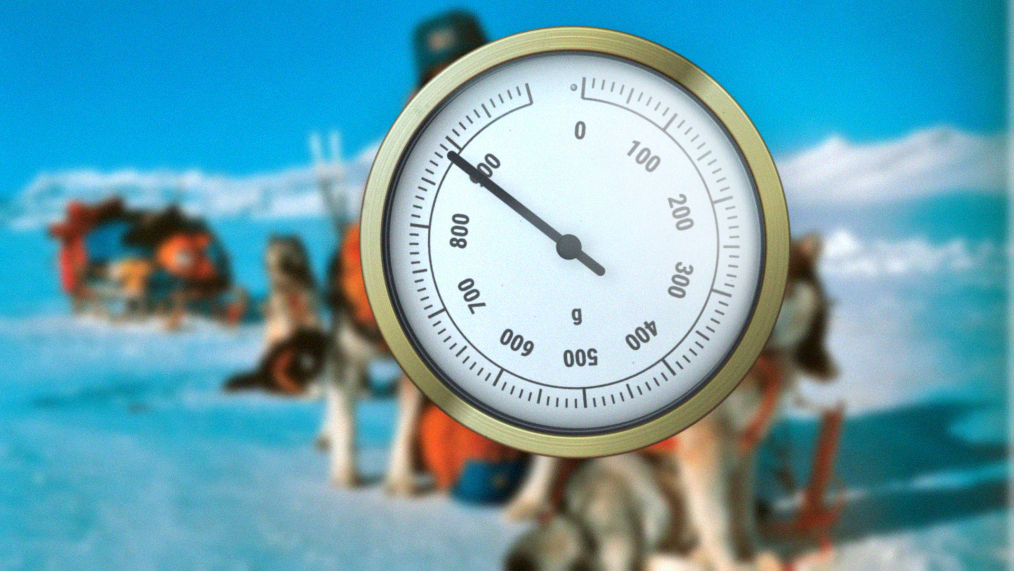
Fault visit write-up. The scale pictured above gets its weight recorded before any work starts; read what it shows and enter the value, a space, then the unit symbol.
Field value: 890 g
